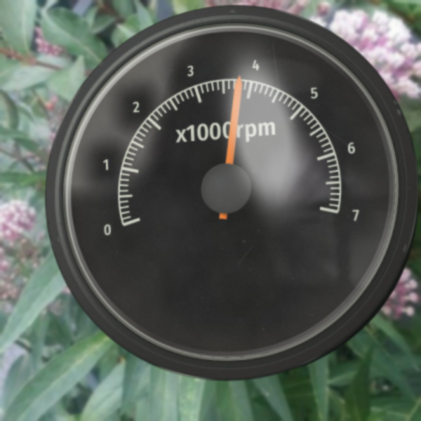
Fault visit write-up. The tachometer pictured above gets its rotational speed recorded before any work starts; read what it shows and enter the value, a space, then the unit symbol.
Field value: 3800 rpm
